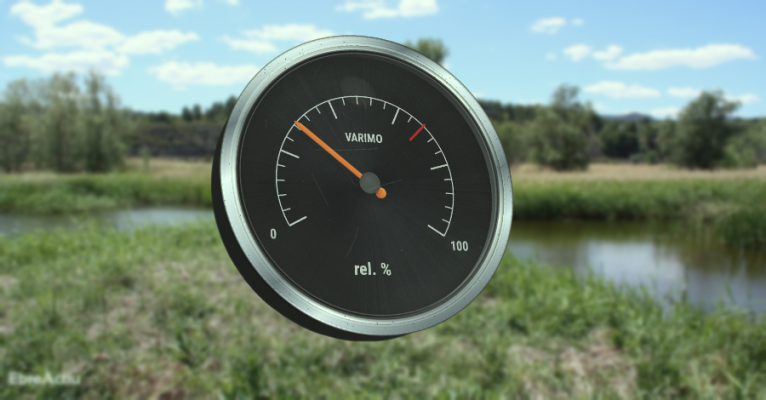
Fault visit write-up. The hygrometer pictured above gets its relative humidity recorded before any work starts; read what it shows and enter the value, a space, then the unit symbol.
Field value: 28 %
